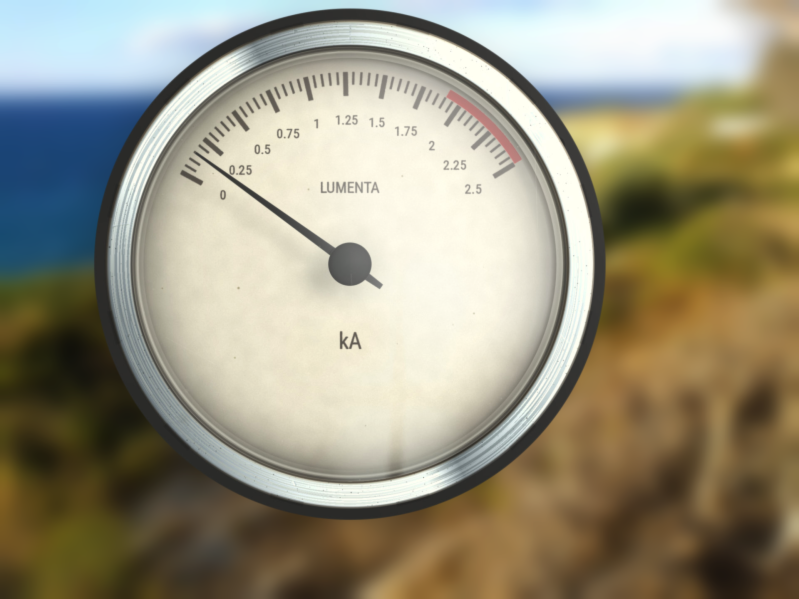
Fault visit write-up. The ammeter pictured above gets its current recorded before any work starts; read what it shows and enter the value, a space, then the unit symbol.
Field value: 0.15 kA
